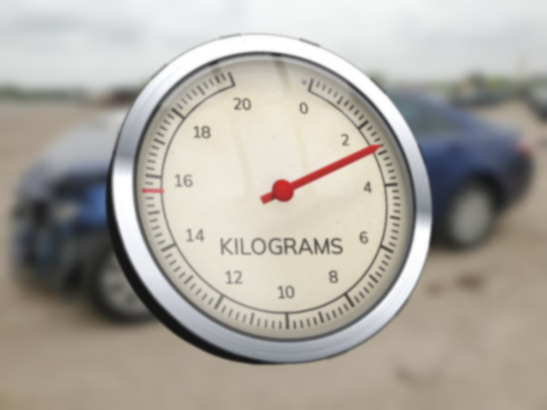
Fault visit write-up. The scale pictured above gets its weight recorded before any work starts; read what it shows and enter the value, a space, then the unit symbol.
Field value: 2.8 kg
